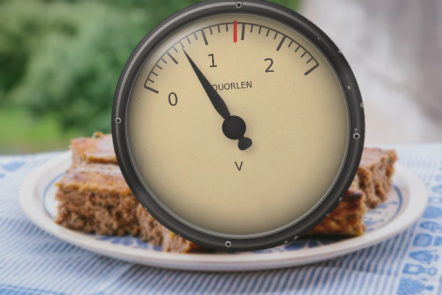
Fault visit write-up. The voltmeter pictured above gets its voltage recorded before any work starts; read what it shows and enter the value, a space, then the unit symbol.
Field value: 0.7 V
